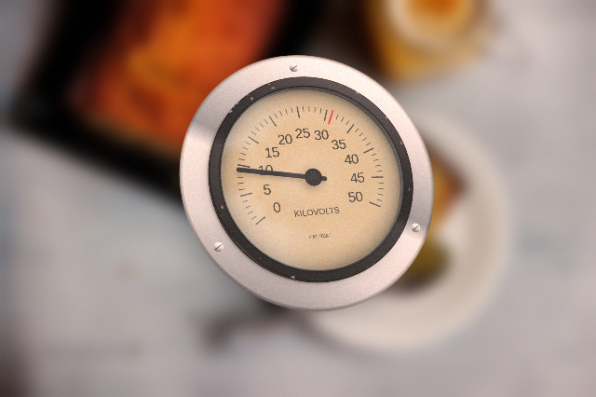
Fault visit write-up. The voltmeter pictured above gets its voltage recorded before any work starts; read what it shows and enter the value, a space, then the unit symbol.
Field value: 9 kV
